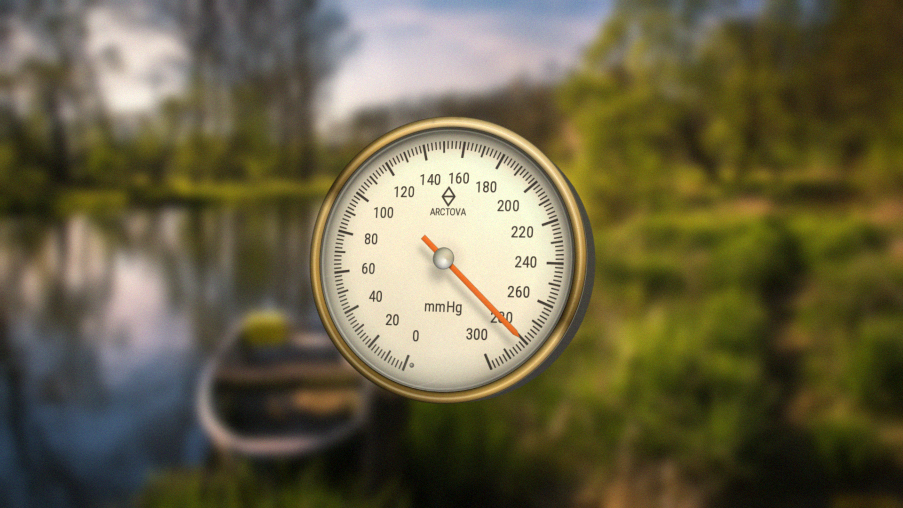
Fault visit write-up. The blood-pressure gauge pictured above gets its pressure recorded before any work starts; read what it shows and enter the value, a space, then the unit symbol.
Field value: 280 mmHg
